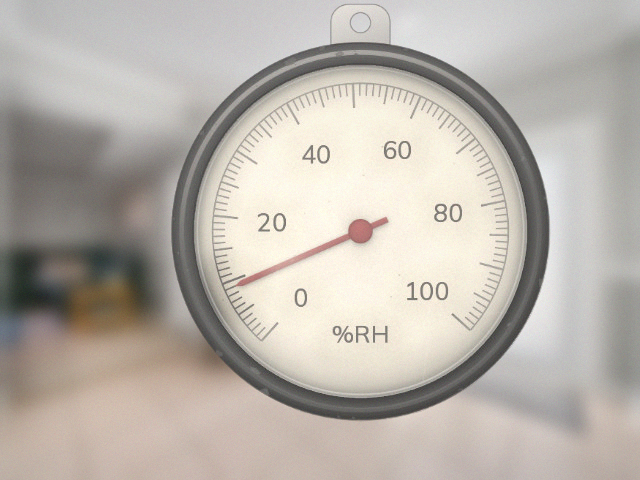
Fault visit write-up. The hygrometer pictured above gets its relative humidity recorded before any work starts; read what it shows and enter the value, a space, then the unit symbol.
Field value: 9 %
